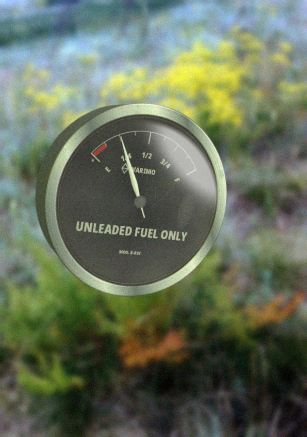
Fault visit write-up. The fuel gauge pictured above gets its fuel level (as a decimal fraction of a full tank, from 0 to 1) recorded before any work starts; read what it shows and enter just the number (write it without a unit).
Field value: 0.25
